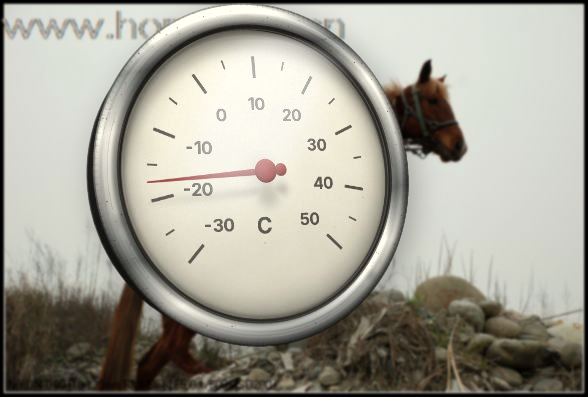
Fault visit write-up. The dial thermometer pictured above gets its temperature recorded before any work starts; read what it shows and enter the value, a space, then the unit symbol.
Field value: -17.5 °C
